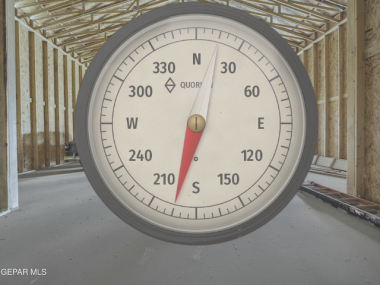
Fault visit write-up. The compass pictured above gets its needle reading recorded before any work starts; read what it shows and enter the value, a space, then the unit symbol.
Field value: 195 °
